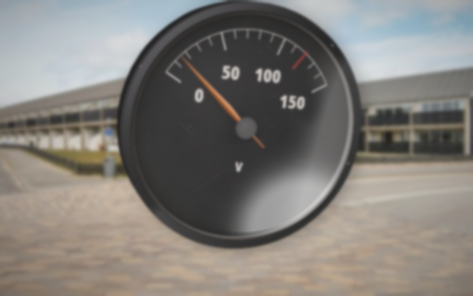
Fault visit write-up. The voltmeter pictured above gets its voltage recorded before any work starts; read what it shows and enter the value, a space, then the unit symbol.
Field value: 15 V
